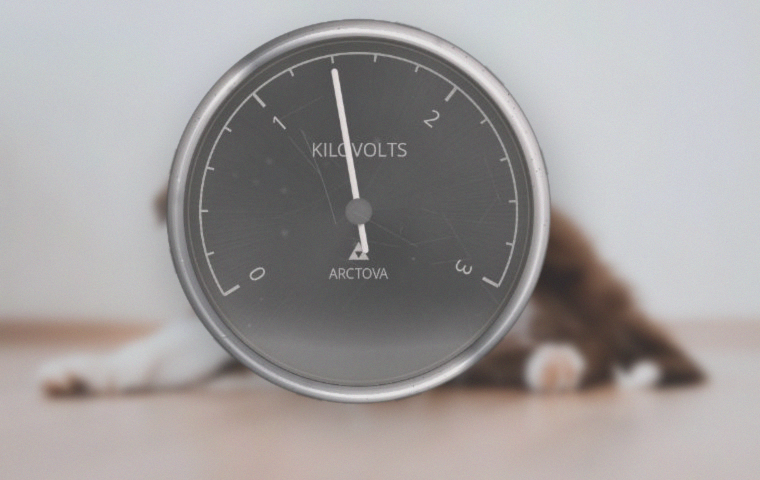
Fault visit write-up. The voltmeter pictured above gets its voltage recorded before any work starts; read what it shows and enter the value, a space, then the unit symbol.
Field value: 1.4 kV
